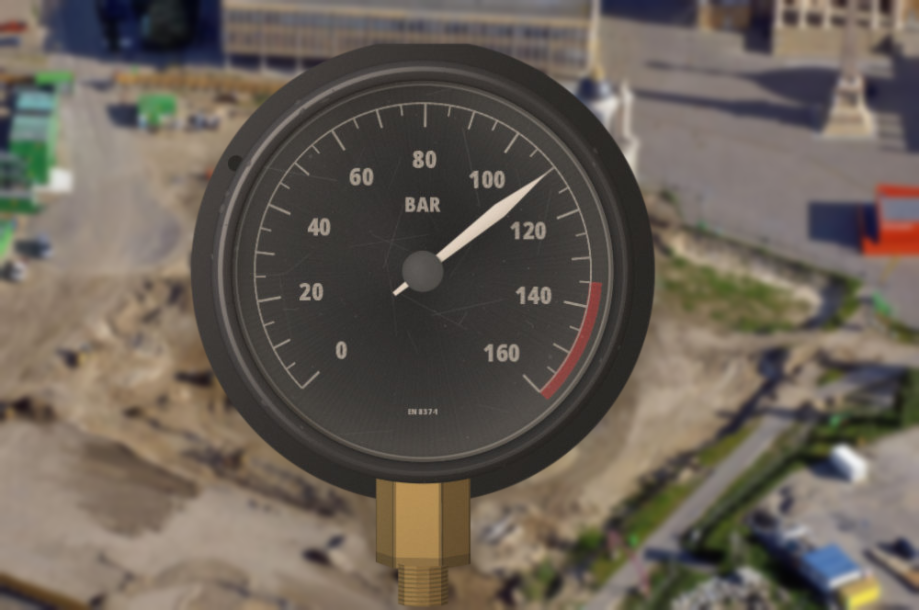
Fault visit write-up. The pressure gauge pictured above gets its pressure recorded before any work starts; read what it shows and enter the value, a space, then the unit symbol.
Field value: 110 bar
